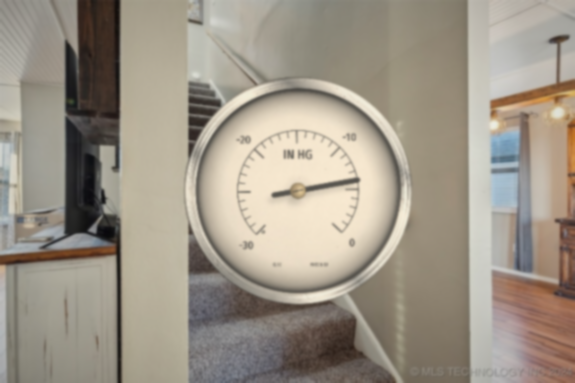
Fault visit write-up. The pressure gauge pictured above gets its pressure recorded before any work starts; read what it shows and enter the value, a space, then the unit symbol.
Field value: -6 inHg
